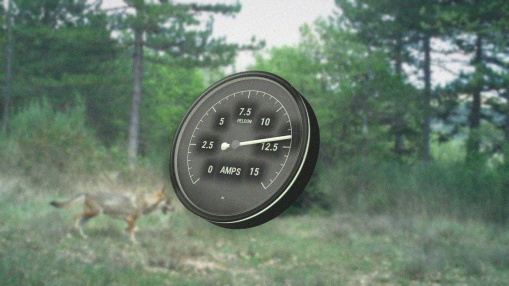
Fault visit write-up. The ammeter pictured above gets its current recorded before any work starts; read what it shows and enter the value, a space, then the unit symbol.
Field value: 12 A
